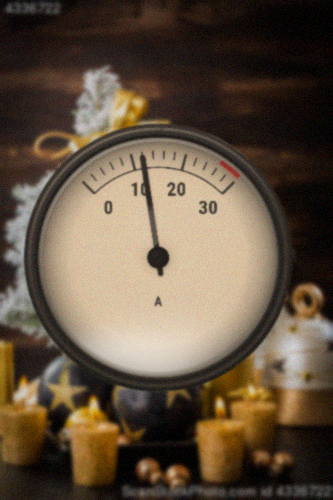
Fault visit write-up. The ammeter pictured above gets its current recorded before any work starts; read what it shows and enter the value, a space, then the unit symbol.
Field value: 12 A
